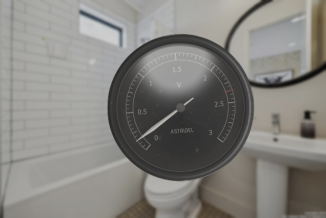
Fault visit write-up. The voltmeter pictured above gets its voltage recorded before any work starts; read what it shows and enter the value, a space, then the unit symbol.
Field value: 0.15 V
